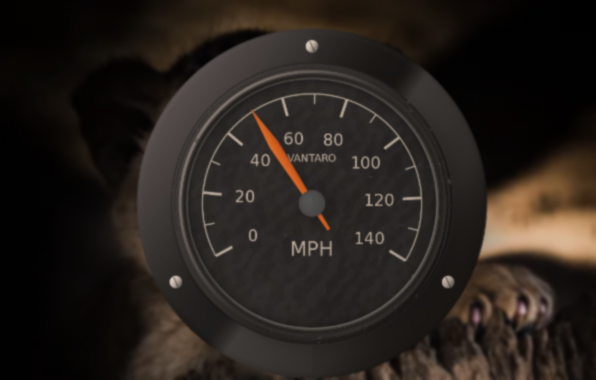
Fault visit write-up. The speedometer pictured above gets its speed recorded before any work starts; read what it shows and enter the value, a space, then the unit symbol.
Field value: 50 mph
